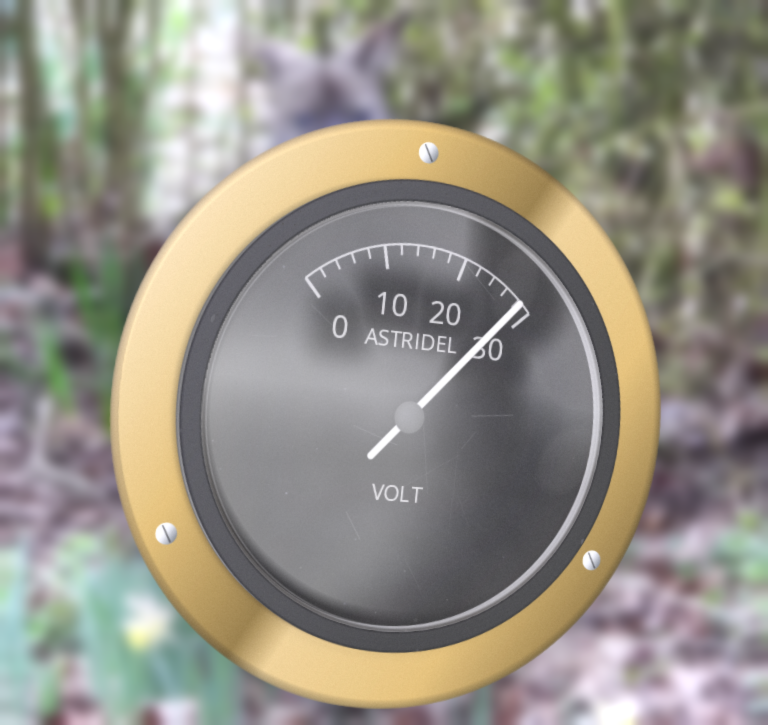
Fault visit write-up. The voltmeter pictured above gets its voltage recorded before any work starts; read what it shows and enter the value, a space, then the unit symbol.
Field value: 28 V
